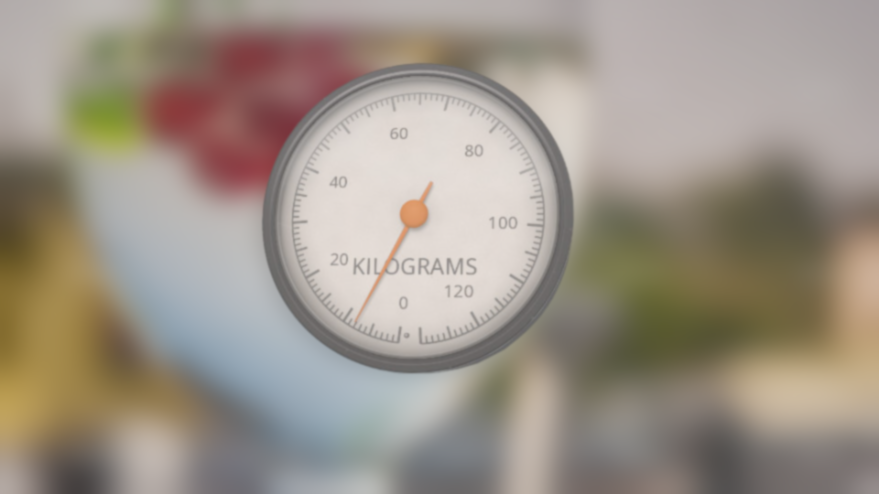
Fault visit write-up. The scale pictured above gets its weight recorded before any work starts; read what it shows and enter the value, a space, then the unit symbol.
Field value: 8 kg
